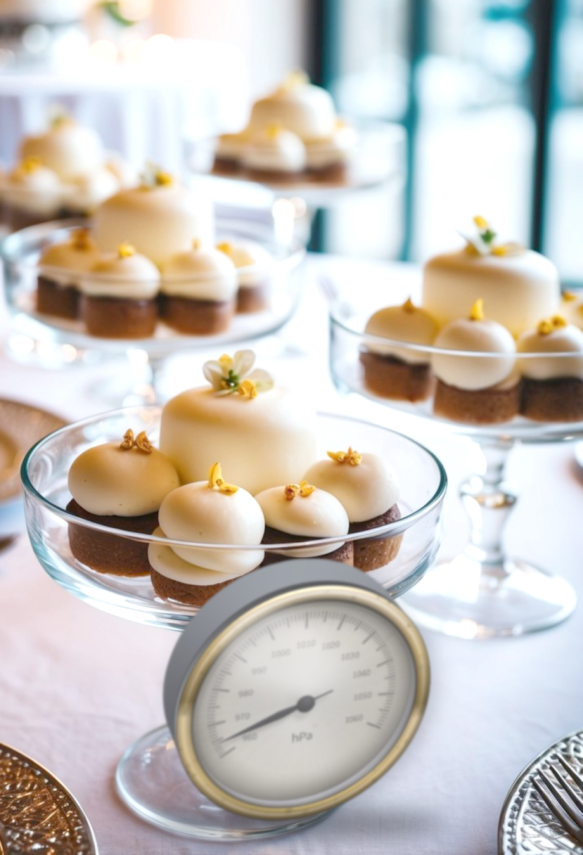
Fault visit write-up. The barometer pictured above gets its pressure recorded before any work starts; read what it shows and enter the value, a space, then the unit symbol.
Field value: 965 hPa
